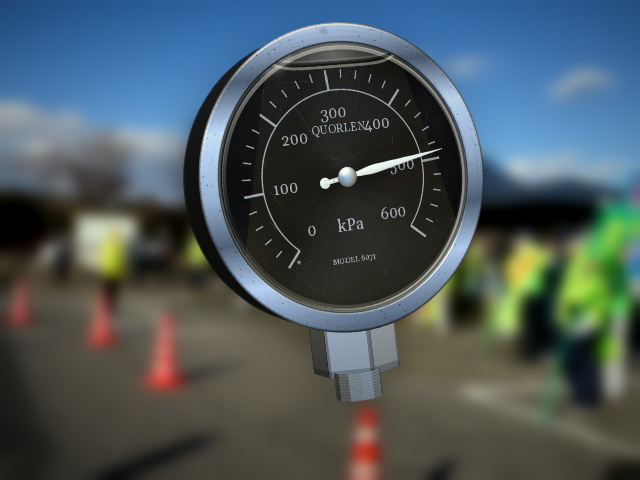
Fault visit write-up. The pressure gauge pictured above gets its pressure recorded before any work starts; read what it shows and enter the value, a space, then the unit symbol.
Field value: 490 kPa
